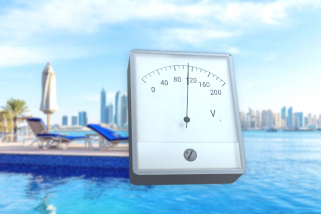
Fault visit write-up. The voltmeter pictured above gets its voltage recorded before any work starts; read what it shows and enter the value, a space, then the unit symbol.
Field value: 110 V
